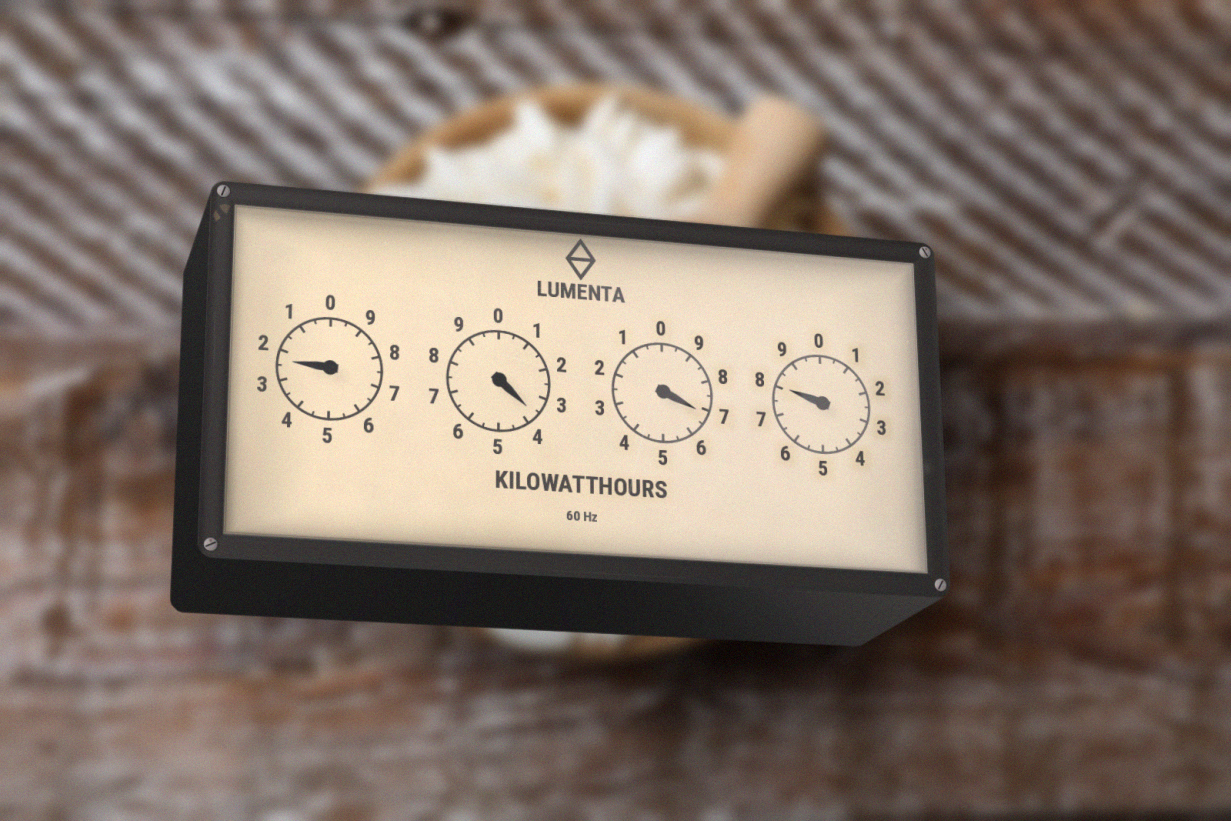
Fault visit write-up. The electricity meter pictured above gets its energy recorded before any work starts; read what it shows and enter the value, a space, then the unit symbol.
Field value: 2368 kWh
